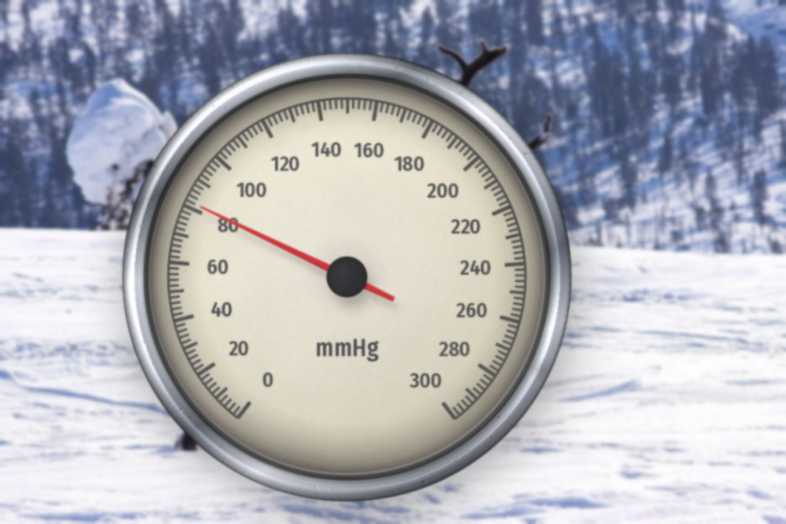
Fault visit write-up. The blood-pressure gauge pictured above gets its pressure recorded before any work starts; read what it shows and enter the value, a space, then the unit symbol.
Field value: 82 mmHg
